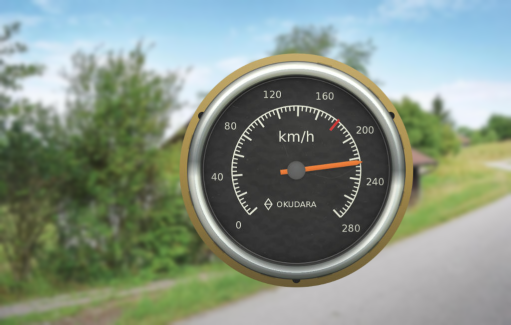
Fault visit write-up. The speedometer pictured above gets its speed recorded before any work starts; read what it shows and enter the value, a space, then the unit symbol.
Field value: 224 km/h
